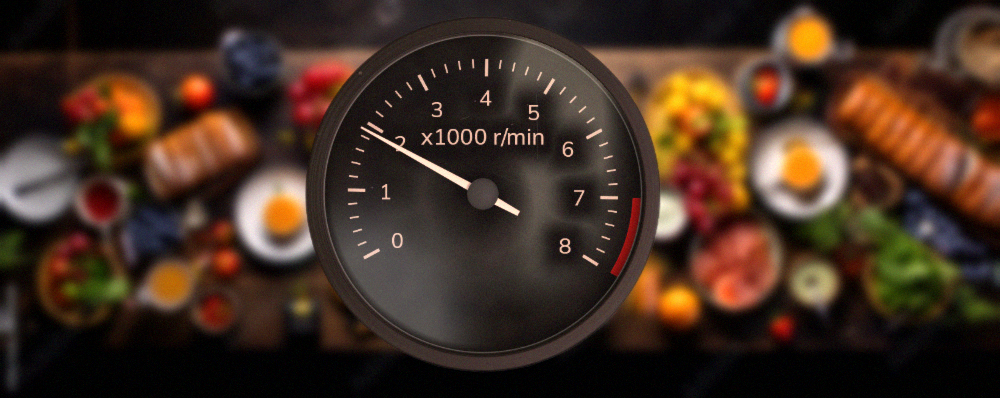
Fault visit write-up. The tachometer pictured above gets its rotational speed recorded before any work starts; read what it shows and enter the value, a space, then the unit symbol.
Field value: 1900 rpm
